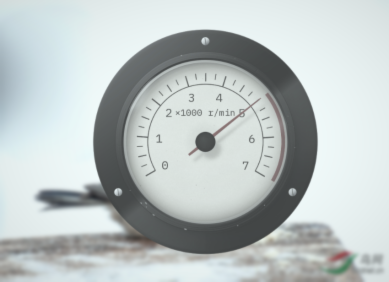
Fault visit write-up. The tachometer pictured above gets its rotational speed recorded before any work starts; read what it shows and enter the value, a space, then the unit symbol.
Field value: 5000 rpm
